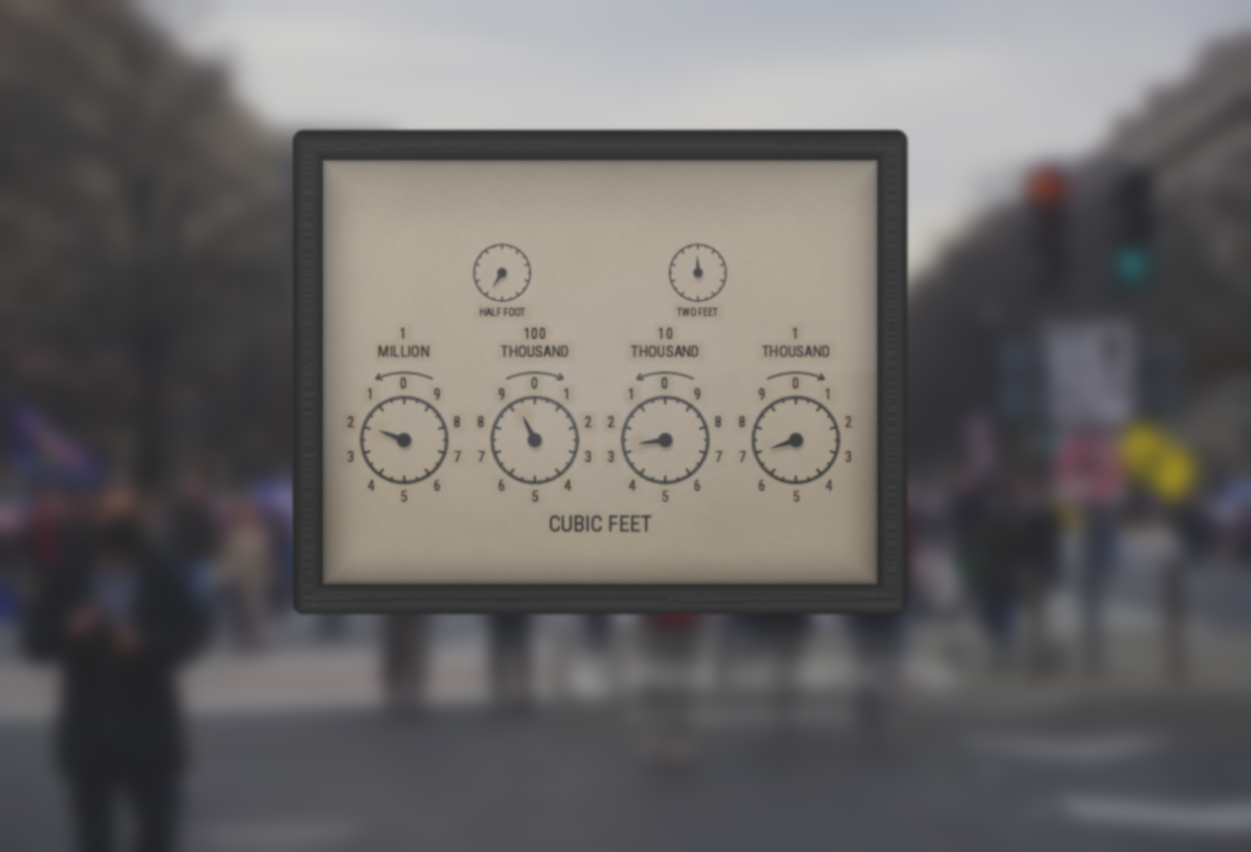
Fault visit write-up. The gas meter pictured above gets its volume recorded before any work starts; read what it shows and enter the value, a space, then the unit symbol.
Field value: 192700 ft³
